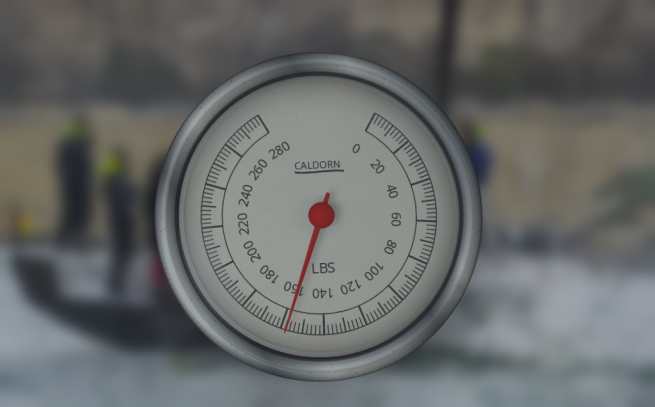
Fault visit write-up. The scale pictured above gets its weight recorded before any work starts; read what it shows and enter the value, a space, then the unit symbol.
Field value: 158 lb
